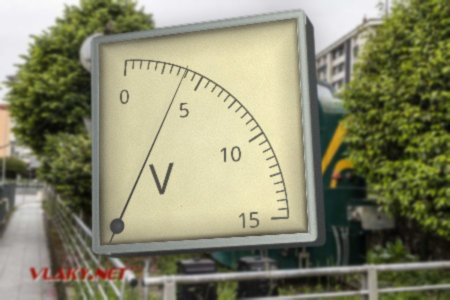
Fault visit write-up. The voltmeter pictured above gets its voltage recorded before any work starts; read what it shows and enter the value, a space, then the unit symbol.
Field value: 4 V
